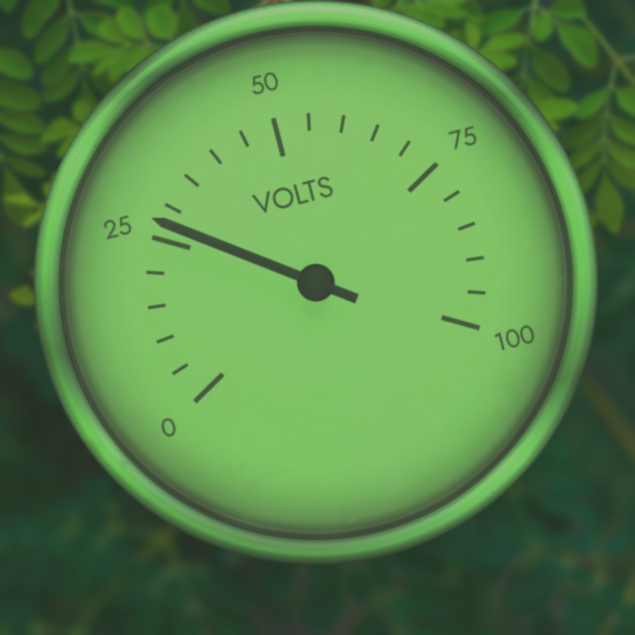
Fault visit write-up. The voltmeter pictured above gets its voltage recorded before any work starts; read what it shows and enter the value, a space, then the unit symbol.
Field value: 27.5 V
